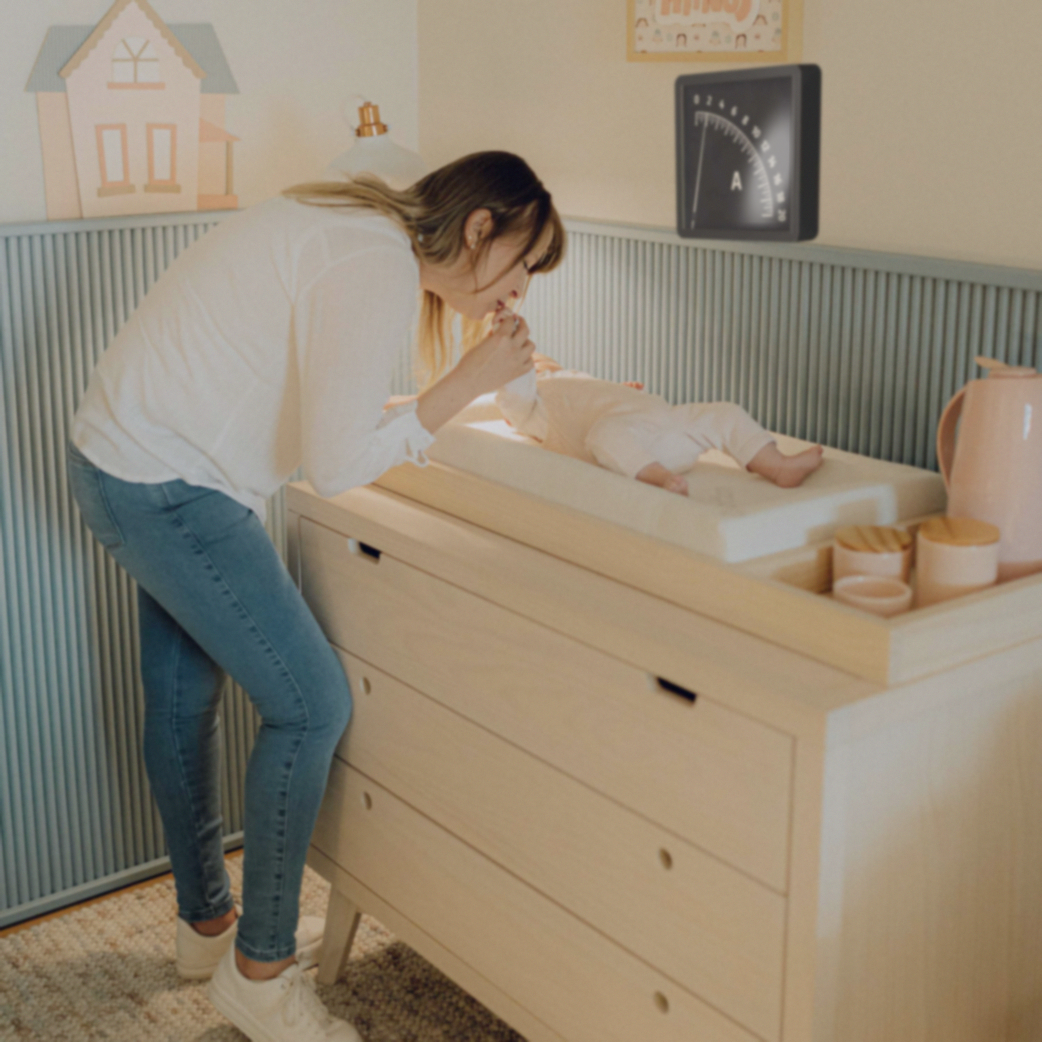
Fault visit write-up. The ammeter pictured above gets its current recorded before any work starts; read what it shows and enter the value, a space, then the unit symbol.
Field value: 2 A
